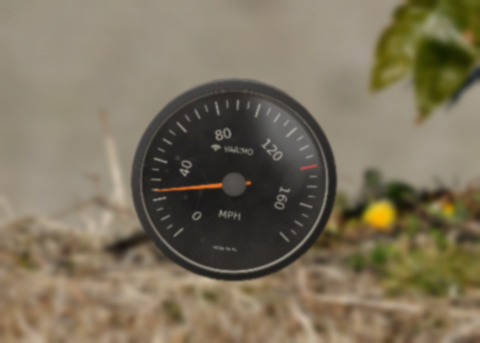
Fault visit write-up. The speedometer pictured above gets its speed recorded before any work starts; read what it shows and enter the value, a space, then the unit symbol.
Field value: 25 mph
